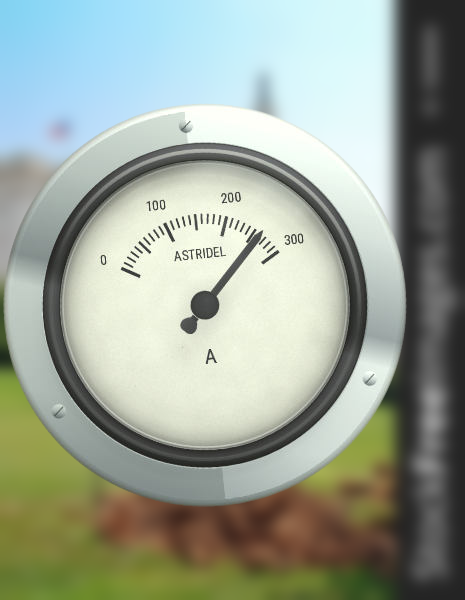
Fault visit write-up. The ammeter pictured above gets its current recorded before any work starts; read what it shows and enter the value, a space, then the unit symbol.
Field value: 260 A
